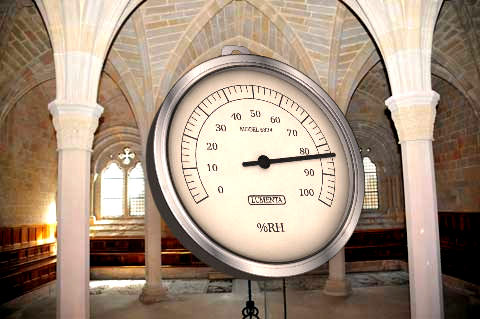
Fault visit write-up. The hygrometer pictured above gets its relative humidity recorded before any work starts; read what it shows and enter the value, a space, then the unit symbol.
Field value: 84 %
